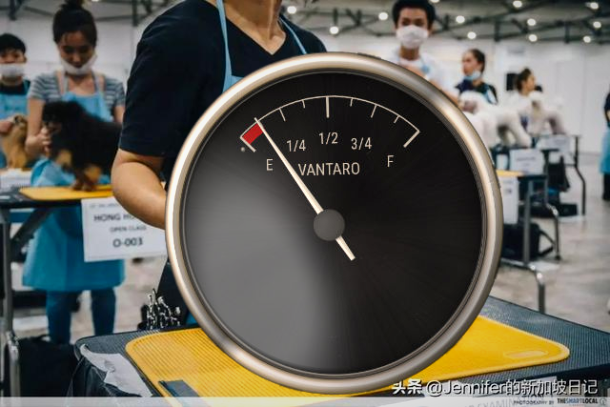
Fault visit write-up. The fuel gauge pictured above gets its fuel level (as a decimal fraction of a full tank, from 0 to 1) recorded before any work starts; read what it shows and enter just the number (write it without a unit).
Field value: 0.125
